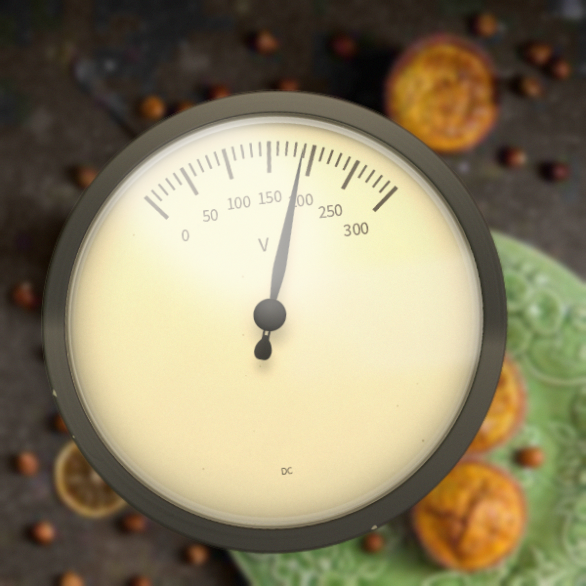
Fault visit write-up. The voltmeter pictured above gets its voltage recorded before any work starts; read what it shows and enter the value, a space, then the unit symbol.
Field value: 190 V
